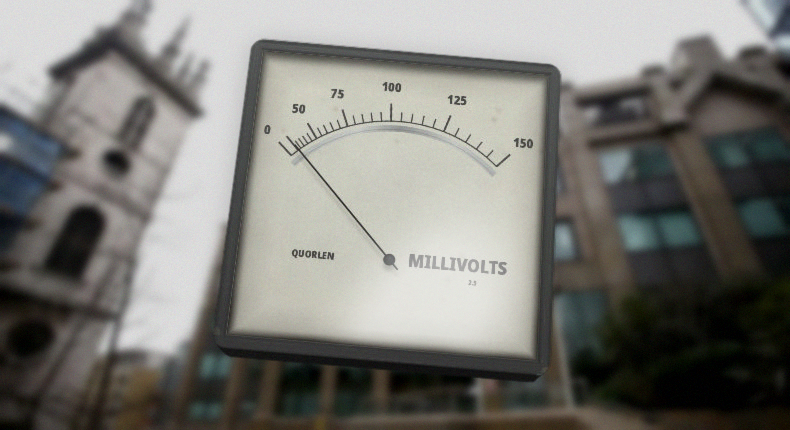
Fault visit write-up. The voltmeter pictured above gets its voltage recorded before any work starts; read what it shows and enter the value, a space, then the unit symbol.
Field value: 25 mV
